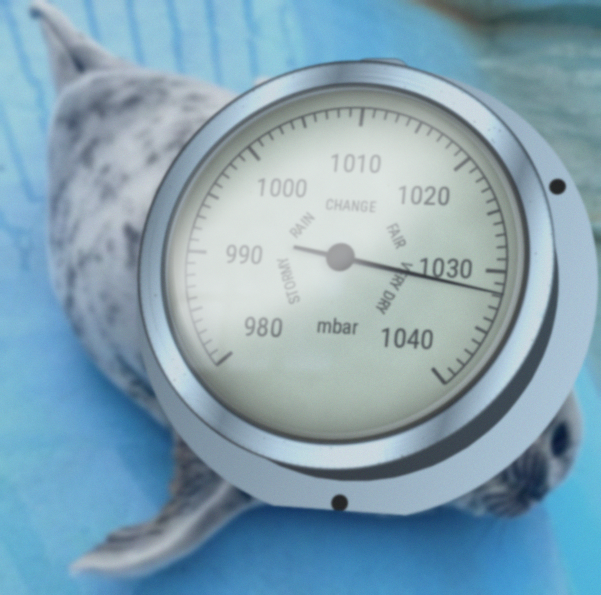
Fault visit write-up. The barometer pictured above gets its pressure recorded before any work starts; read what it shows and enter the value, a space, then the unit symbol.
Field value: 1032 mbar
